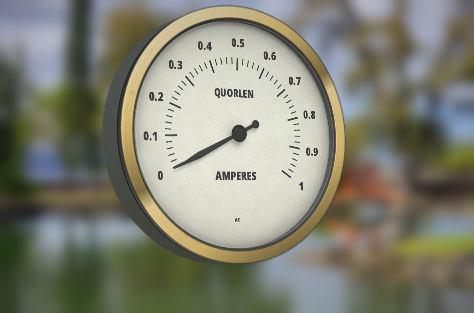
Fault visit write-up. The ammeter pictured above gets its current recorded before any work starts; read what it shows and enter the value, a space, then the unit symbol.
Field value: 0 A
